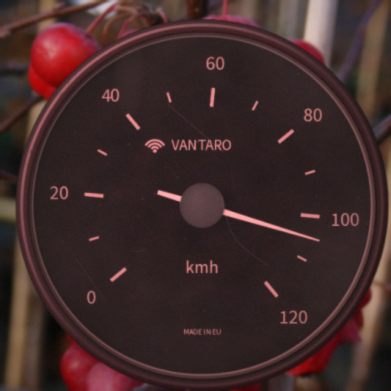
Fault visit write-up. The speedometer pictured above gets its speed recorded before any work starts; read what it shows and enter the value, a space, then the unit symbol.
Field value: 105 km/h
